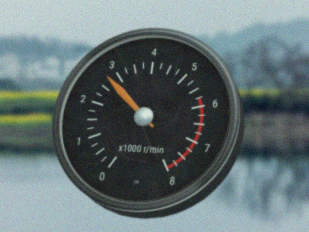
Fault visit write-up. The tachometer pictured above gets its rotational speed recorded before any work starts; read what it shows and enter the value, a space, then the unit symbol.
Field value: 2750 rpm
